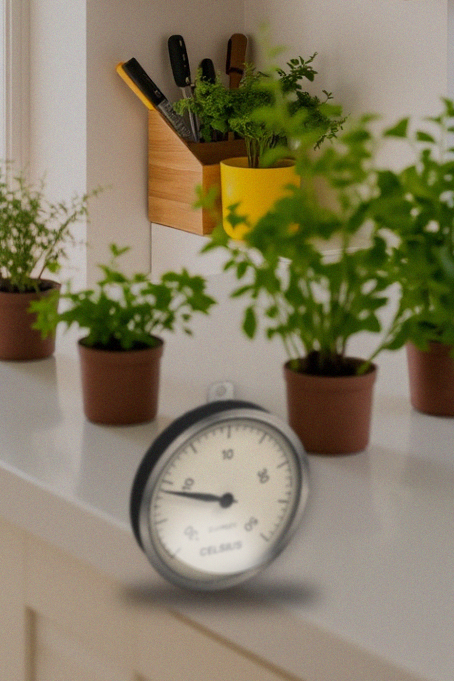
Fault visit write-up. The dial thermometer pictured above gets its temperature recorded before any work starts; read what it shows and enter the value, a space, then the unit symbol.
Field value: -12 °C
